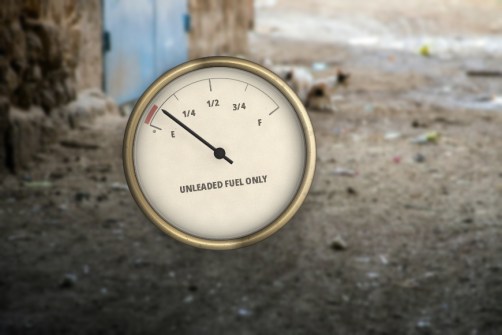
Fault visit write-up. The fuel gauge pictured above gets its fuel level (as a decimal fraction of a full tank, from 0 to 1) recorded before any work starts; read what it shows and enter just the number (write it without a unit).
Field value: 0.125
